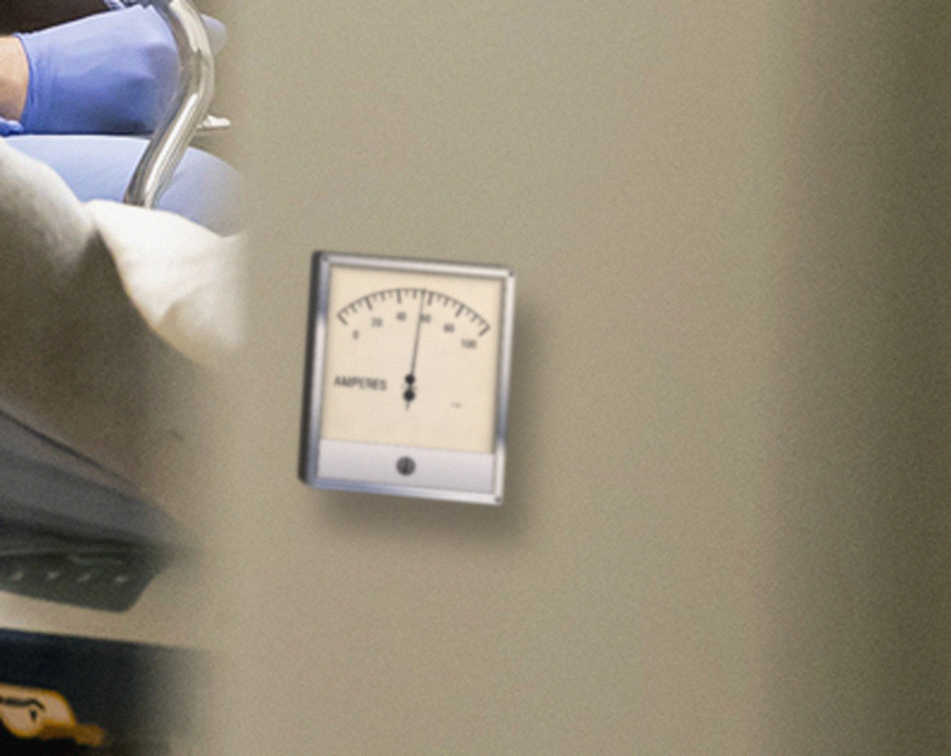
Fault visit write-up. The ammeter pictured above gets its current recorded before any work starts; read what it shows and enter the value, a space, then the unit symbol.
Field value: 55 A
